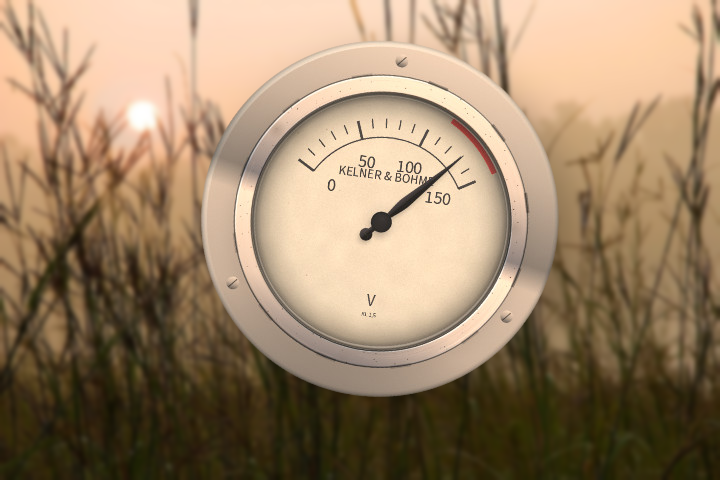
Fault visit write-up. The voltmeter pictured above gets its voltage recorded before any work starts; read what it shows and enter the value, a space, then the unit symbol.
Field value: 130 V
